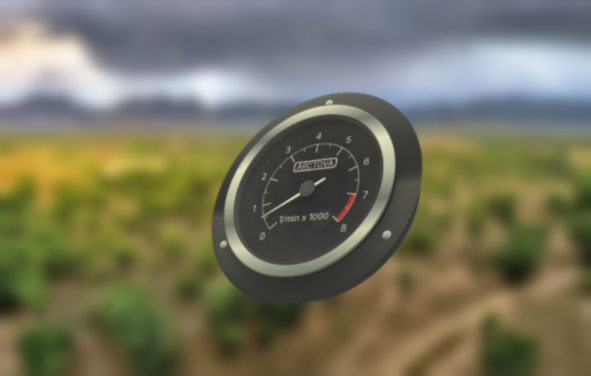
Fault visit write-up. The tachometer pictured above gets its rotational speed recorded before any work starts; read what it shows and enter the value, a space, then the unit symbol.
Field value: 500 rpm
